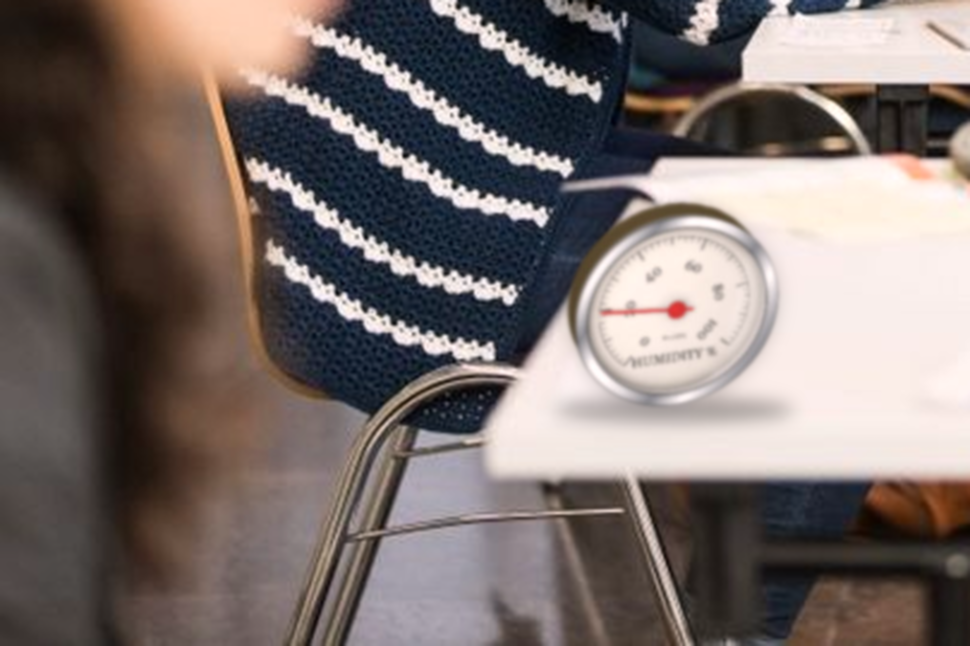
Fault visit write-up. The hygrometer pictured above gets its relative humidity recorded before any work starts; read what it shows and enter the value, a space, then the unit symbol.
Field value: 20 %
